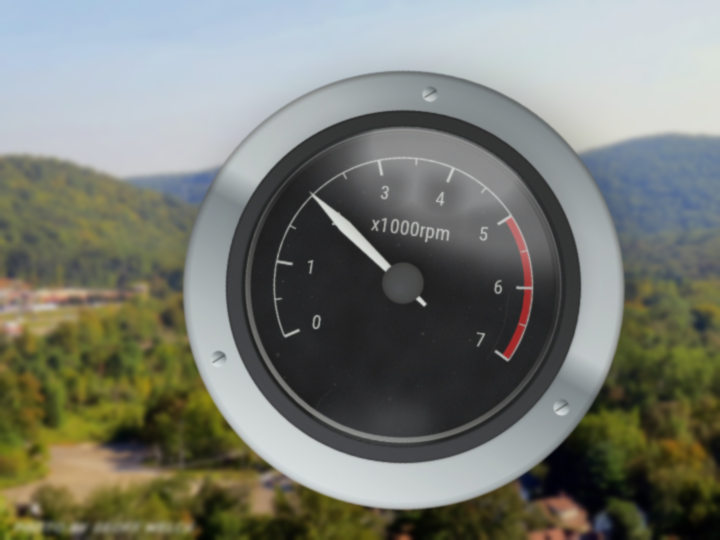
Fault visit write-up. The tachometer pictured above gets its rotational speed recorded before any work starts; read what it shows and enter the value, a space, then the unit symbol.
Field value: 2000 rpm
